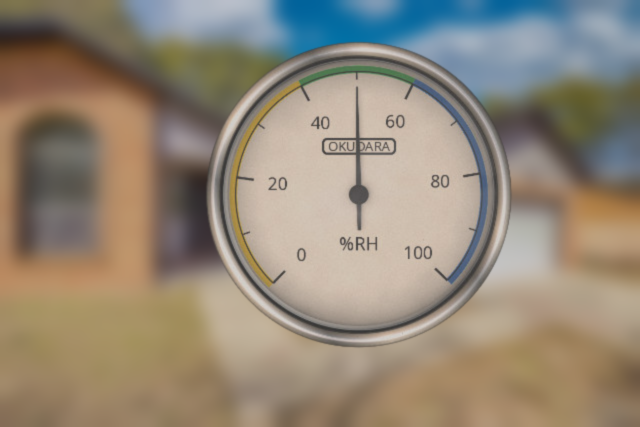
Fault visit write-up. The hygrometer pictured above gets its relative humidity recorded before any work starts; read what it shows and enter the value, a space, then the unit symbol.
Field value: 50 %
